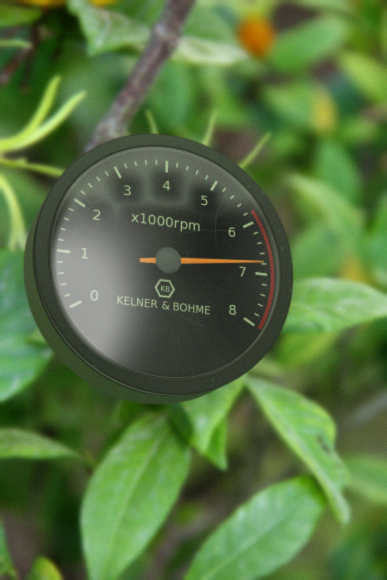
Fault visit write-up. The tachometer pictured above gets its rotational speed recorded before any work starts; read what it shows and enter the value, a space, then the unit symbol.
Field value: 6800 rpm
